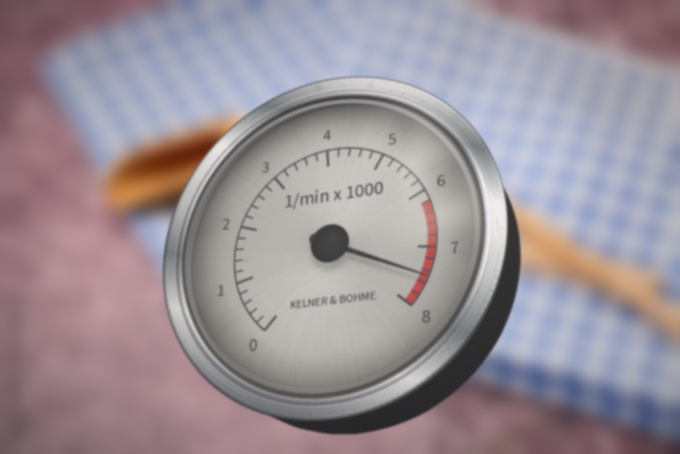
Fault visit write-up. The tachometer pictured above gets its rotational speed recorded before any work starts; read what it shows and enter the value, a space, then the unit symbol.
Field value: 7500 rpm
